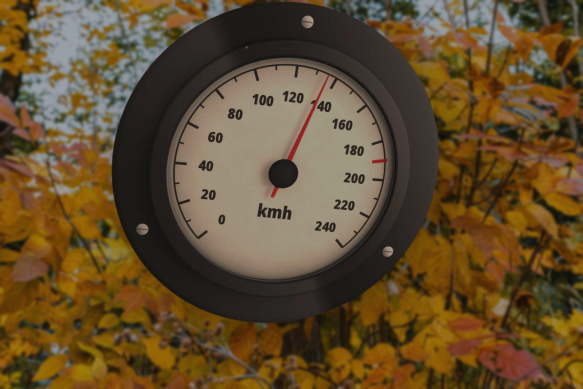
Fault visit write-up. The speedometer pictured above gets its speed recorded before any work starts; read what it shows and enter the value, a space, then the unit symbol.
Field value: 135 km/h
